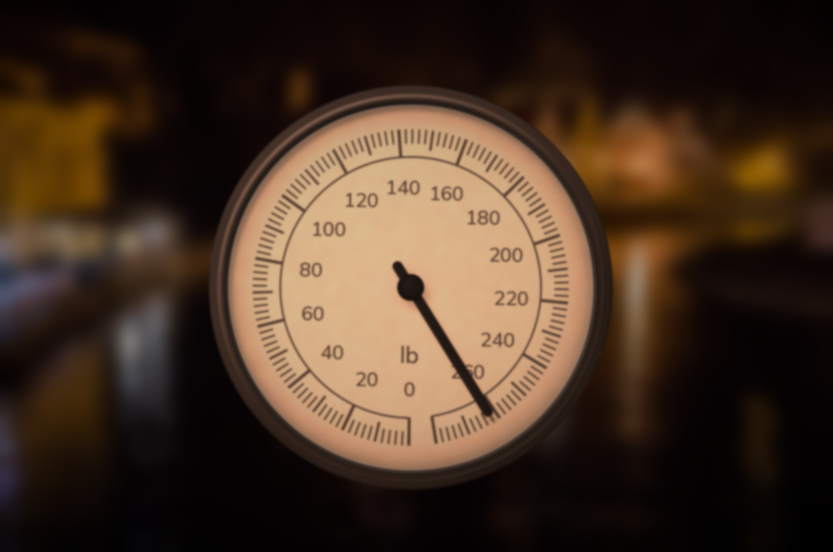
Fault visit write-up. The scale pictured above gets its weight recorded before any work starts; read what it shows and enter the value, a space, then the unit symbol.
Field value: 262 lb
